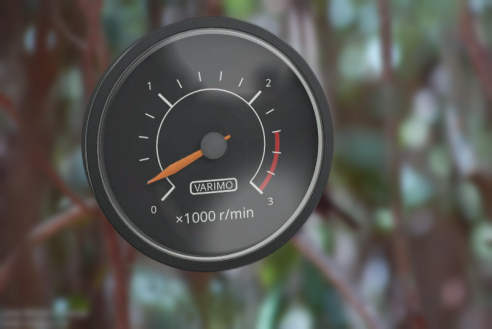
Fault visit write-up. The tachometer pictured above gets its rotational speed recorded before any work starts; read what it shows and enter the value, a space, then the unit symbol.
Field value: 200 rpm
